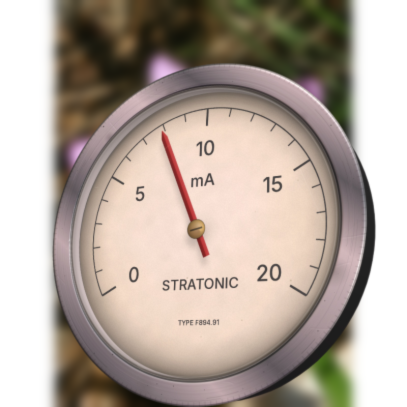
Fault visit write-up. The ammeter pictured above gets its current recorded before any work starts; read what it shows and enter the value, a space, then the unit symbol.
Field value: 8 mA
